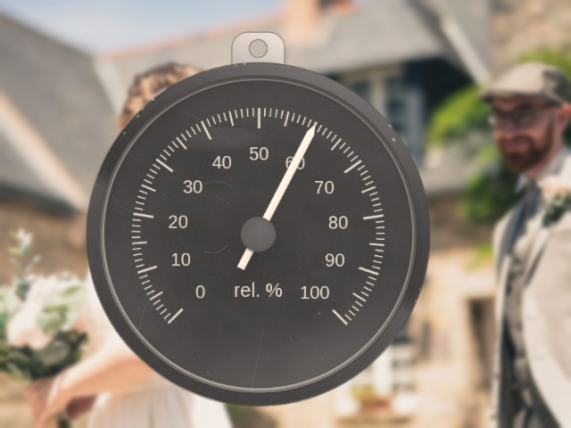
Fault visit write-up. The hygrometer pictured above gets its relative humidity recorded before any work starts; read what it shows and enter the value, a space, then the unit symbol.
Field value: 60 %
